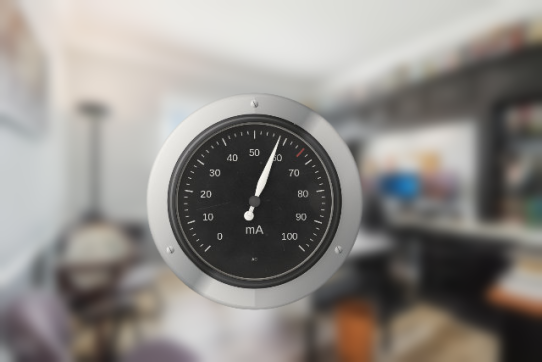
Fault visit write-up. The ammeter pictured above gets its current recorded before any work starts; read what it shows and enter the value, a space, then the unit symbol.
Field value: 58 mA
